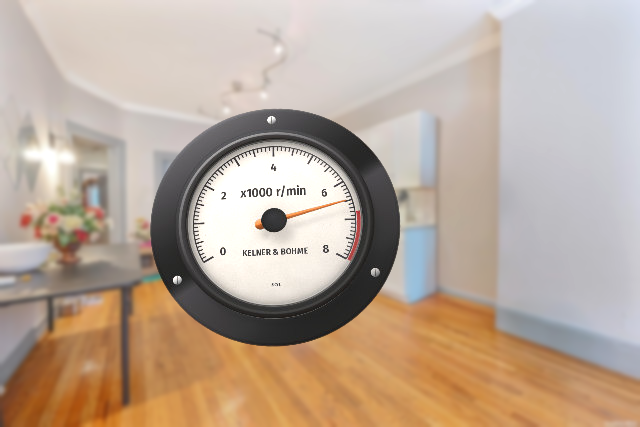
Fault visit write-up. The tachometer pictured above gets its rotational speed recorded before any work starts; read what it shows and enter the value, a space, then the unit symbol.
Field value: 6500 rpm
